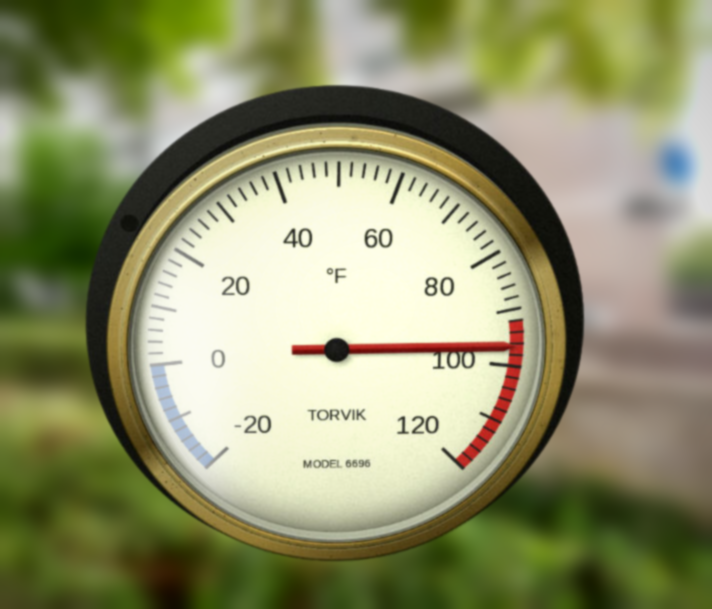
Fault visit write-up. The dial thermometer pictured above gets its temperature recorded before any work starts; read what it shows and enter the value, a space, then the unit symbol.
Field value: 96 °F
